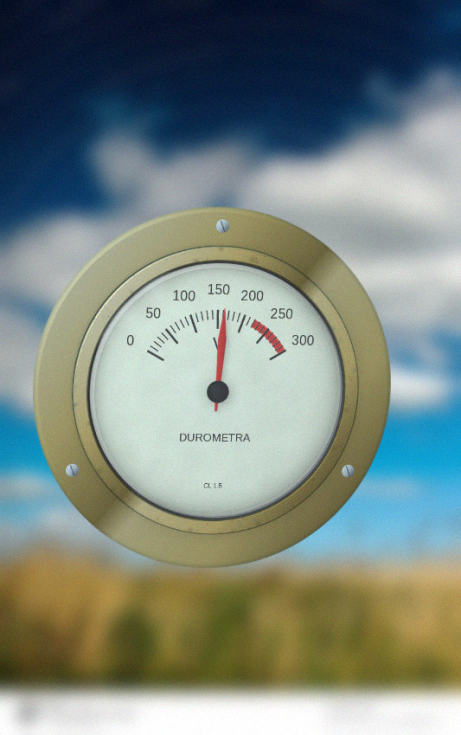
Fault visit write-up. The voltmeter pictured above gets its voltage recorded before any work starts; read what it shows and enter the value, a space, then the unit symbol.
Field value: 160 V
